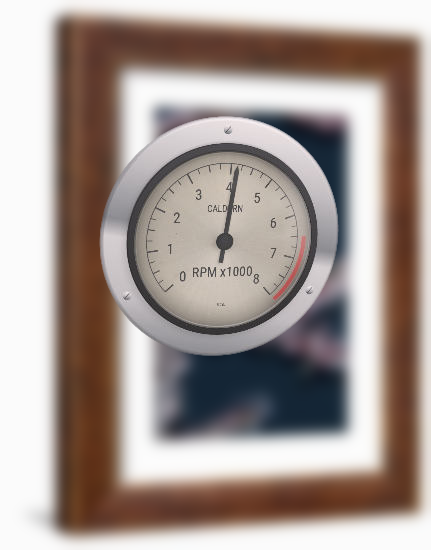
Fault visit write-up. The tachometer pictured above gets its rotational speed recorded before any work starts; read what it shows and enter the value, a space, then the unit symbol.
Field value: 4125 rpm
